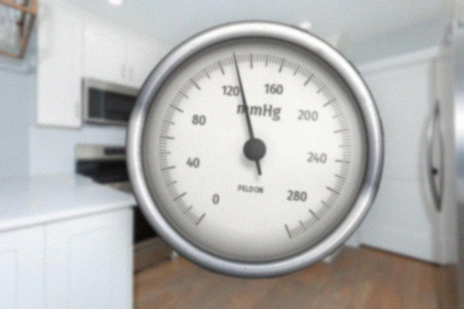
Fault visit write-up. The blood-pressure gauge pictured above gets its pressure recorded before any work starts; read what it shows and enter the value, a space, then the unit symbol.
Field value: 130 mmHg
